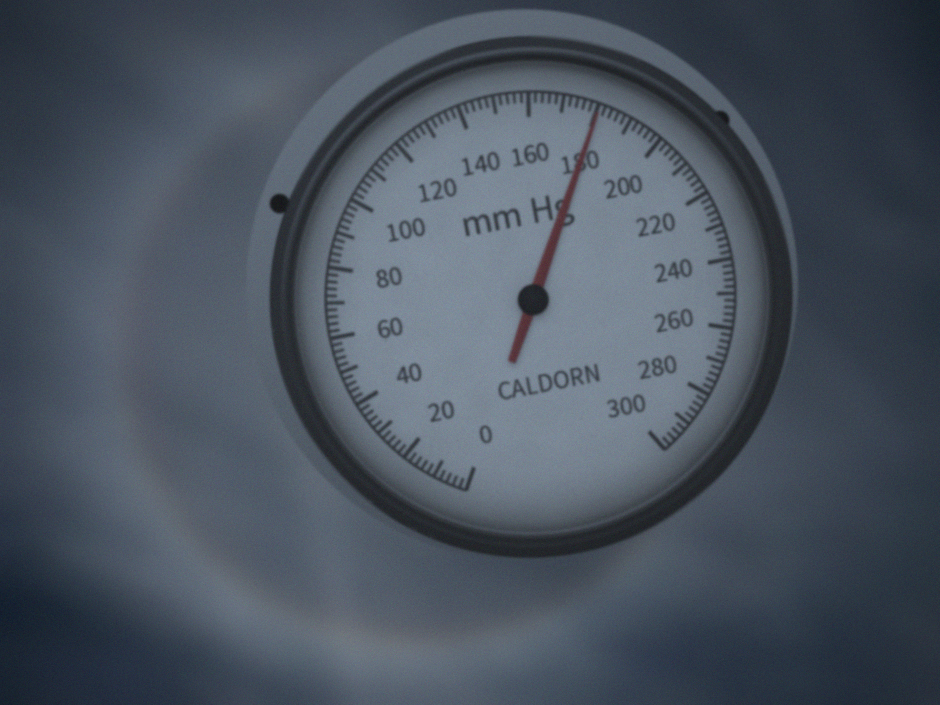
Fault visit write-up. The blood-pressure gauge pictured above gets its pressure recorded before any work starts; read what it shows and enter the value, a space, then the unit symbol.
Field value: 180 mmHg
